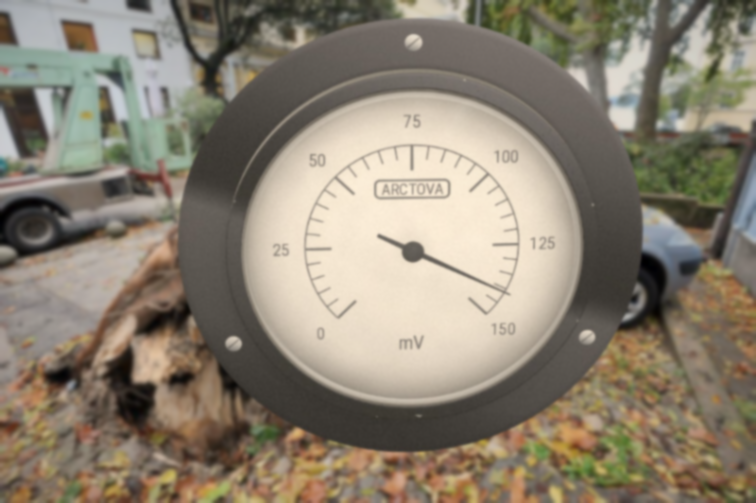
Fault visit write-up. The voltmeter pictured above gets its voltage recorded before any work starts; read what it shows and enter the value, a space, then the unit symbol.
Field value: 140 mV
